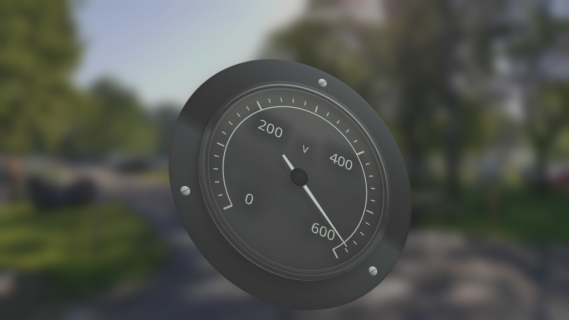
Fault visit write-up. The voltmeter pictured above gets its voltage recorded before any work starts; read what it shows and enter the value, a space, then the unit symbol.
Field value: 580 V
